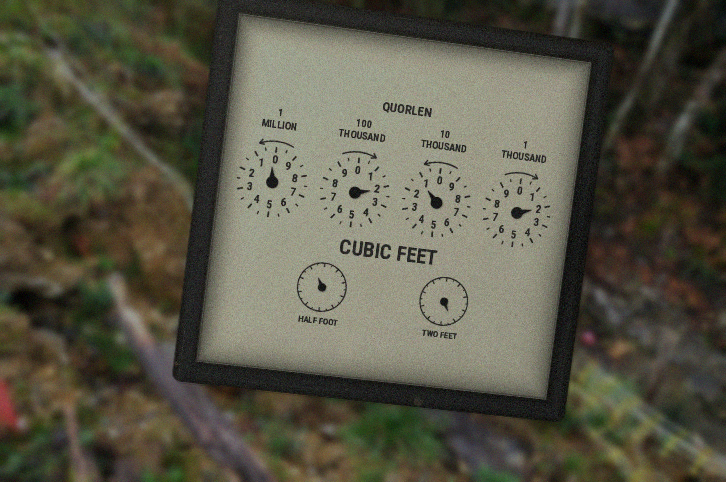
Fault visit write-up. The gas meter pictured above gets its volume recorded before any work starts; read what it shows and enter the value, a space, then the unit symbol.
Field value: 21200 ft³
